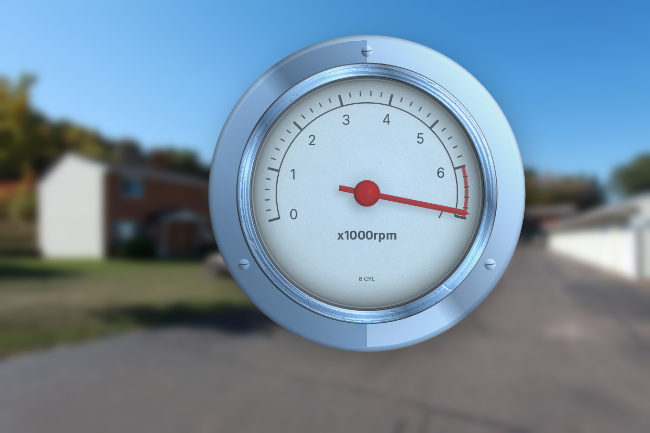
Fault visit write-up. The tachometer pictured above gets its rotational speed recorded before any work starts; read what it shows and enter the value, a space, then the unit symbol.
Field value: 6900 rpm
